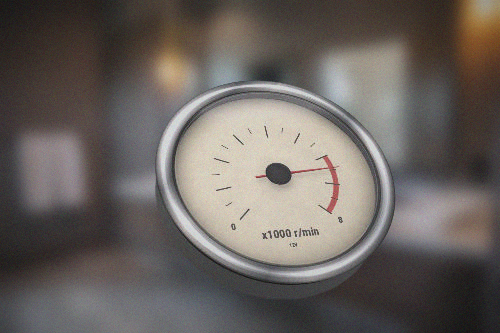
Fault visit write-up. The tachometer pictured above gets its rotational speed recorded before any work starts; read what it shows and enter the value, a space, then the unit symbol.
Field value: 6500 rpm
